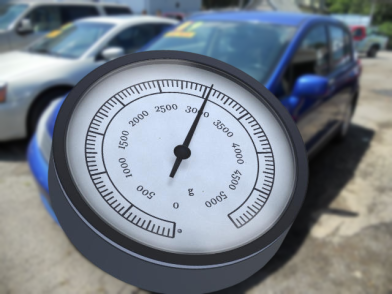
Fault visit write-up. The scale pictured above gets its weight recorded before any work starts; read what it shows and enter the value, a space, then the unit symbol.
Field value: 3050 g
